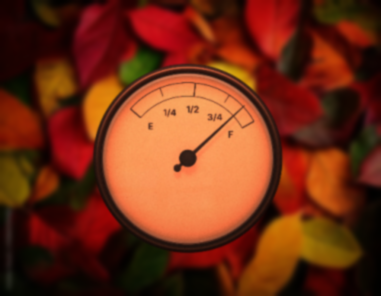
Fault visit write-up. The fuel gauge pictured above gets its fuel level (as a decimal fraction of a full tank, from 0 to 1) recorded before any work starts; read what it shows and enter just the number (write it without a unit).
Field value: 0.875
